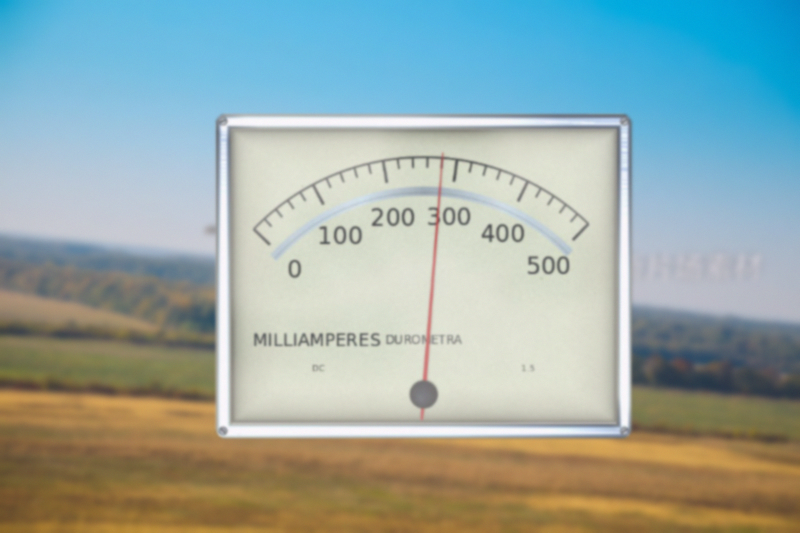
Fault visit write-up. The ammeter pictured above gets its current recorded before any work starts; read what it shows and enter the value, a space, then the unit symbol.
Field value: 280 mA
